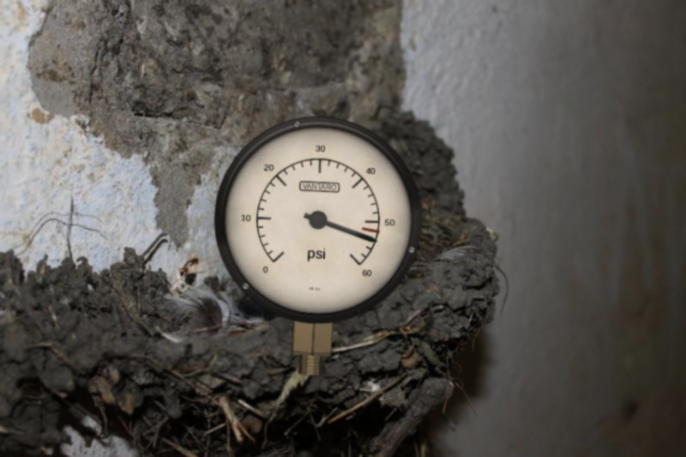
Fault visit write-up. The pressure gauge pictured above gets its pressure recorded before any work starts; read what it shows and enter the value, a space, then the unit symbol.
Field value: 54 psi
